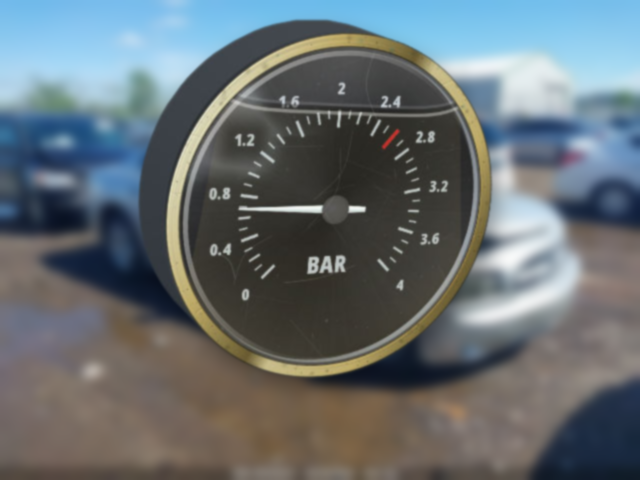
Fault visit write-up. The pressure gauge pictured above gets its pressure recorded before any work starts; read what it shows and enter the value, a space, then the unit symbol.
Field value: 0.7 bar
